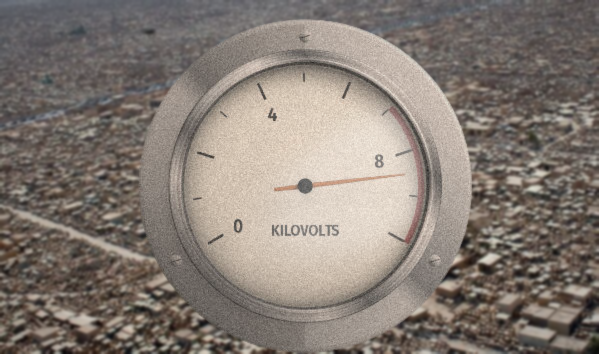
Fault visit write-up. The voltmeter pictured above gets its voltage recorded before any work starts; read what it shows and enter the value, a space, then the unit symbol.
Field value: 8.5 kV
